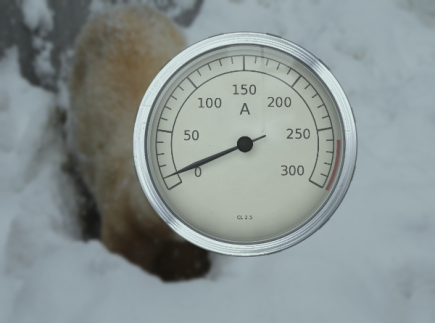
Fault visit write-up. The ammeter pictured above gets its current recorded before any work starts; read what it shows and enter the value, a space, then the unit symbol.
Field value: 10 A
